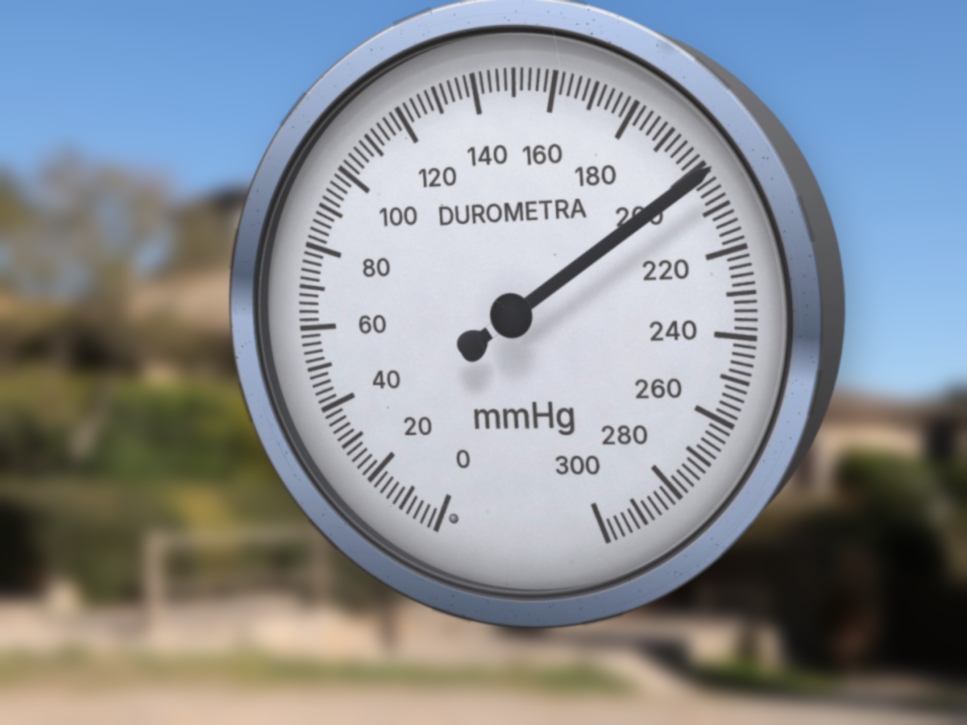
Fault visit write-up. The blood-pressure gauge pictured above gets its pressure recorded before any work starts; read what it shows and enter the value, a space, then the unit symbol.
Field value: 202 mmHg
